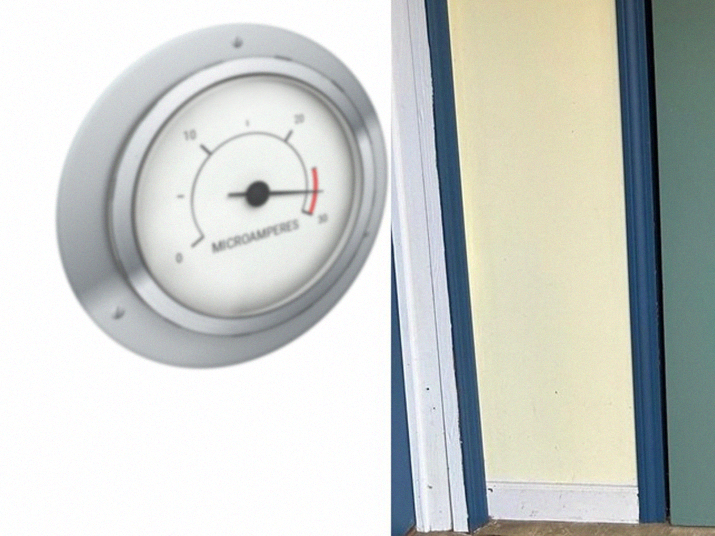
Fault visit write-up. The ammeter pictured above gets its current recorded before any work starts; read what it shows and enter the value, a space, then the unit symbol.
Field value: 27.5 µA
